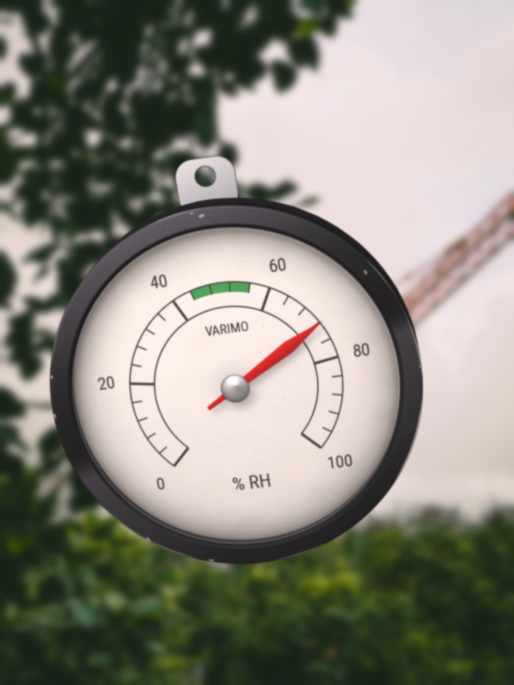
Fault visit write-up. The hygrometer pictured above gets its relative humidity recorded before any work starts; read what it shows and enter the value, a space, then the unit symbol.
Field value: 72 %
